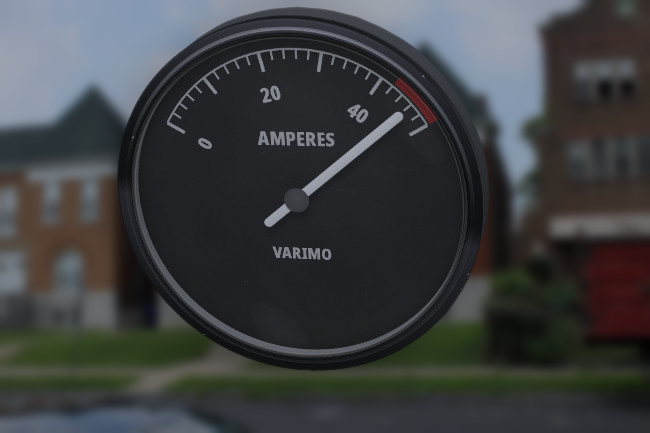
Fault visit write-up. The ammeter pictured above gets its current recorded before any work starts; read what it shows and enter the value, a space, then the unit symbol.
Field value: 46 A
